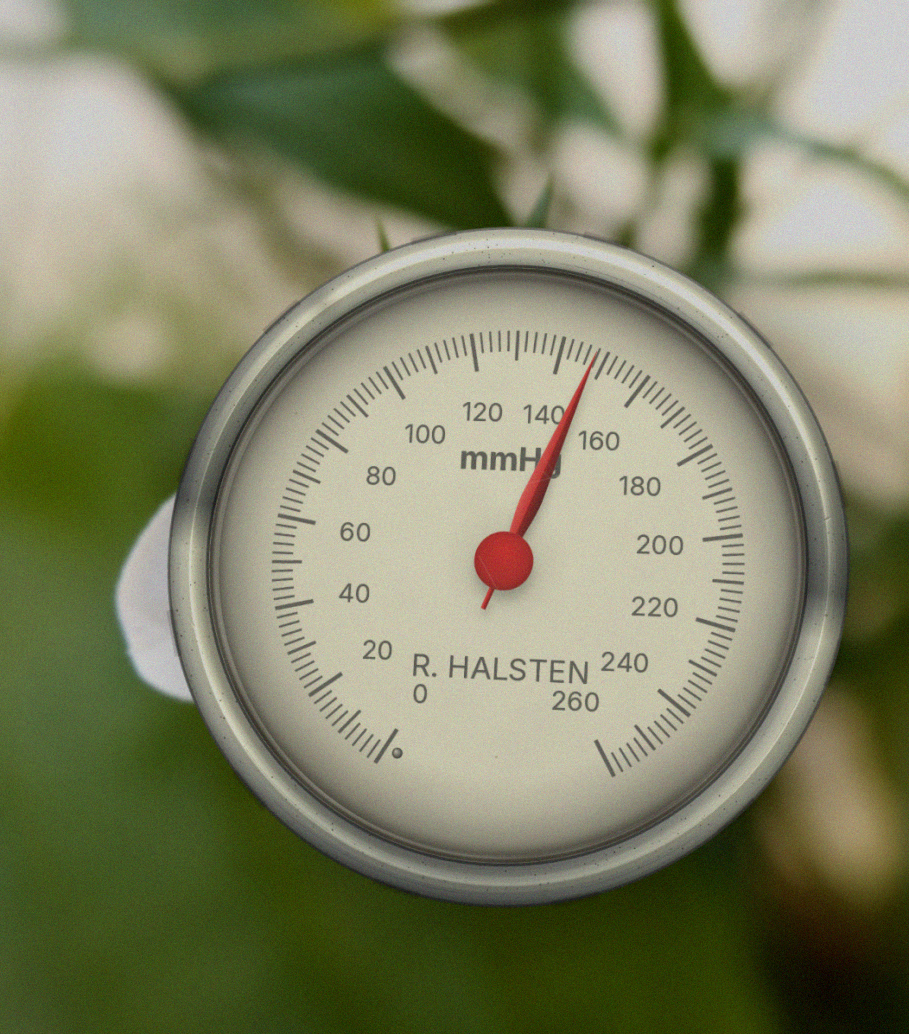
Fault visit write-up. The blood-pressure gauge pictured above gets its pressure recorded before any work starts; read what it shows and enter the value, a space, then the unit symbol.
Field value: 148 mmHg
